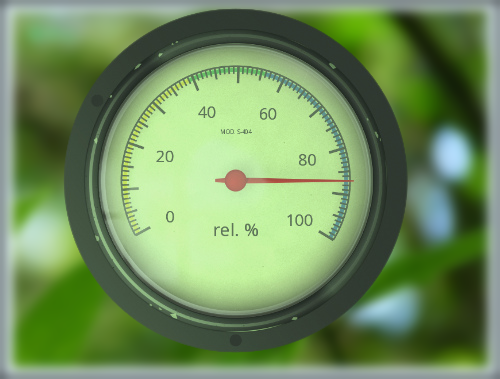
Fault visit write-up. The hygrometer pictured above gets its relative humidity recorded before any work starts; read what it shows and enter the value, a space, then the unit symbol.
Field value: 87 %
